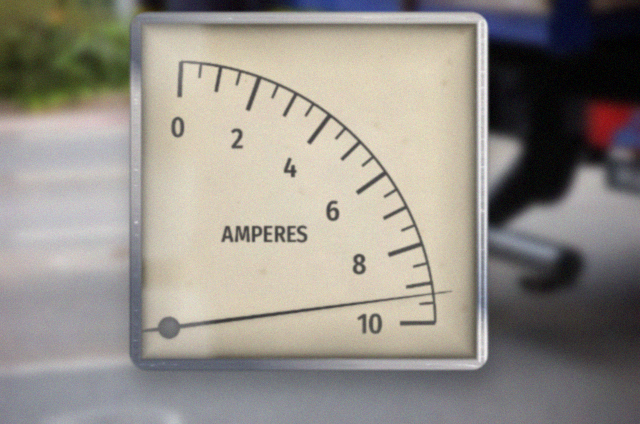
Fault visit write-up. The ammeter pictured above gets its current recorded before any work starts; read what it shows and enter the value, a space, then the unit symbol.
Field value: 9.25 A
